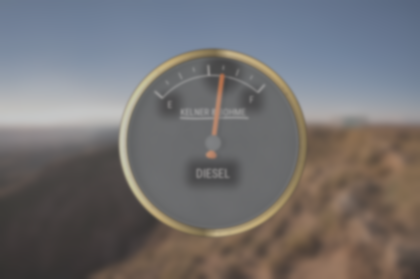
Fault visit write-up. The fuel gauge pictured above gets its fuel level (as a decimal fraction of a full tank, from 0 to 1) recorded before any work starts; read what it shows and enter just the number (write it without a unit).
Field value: 0.625
